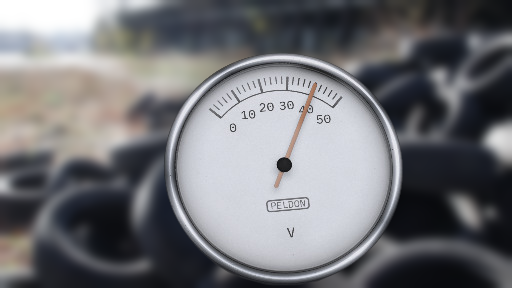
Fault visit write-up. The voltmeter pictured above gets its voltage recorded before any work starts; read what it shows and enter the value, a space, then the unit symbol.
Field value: 40 V
